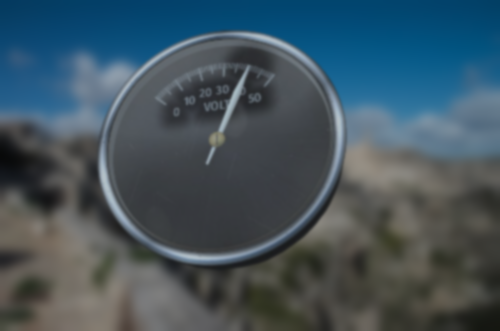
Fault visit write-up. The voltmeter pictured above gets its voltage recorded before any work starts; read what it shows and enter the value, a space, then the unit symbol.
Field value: 40 V
